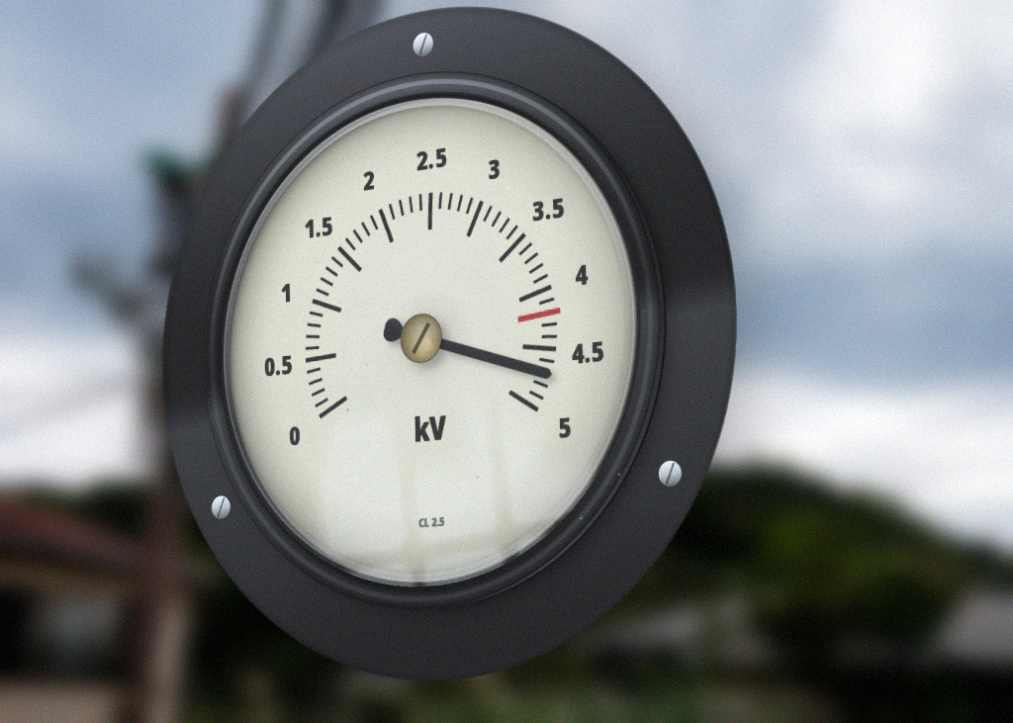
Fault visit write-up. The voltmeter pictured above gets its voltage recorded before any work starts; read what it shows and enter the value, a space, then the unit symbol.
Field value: 4.7 kV
